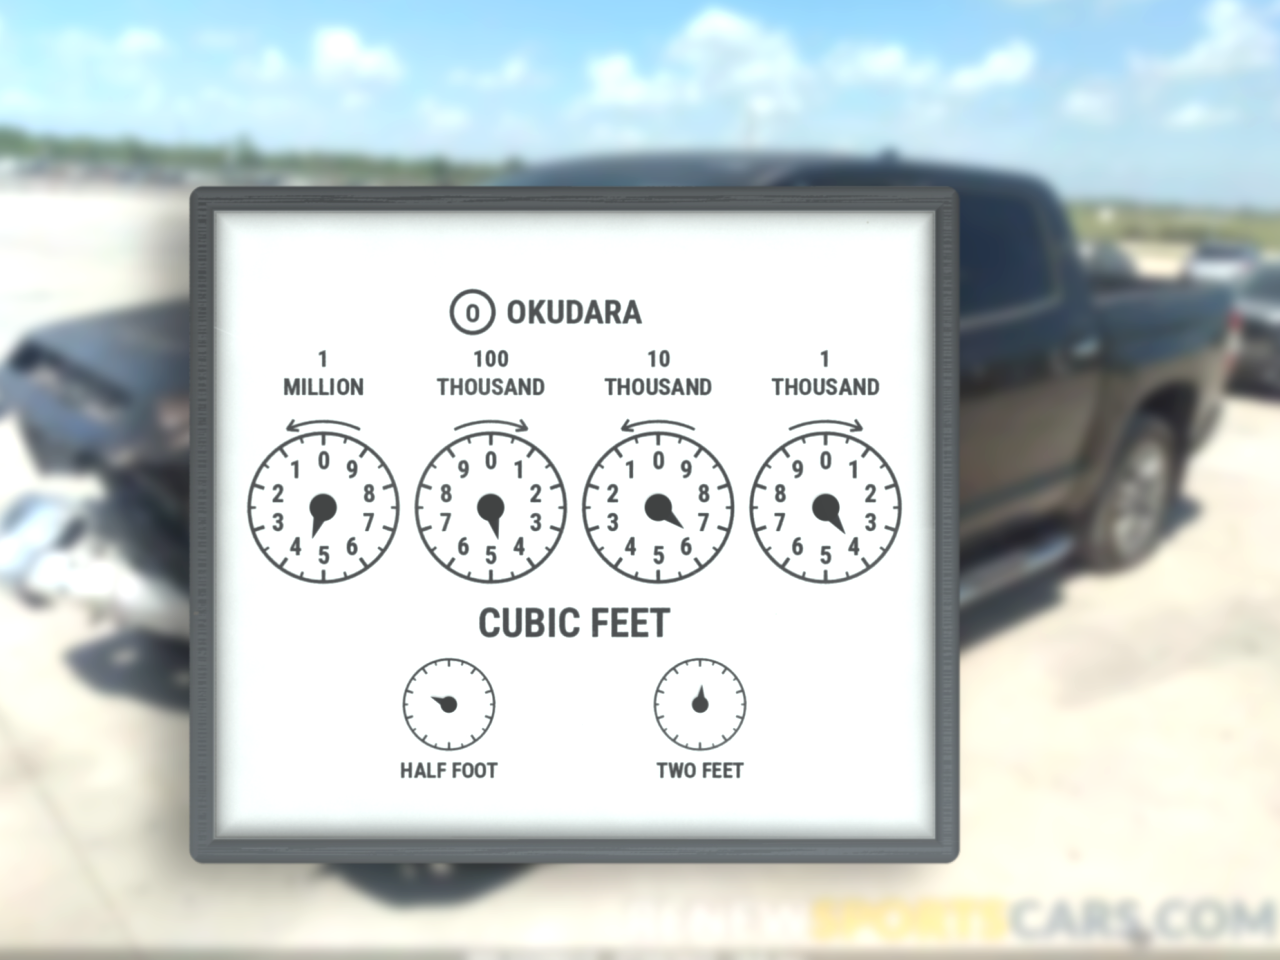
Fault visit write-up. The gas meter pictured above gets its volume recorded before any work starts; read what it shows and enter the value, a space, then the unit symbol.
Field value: 446400 ft³
